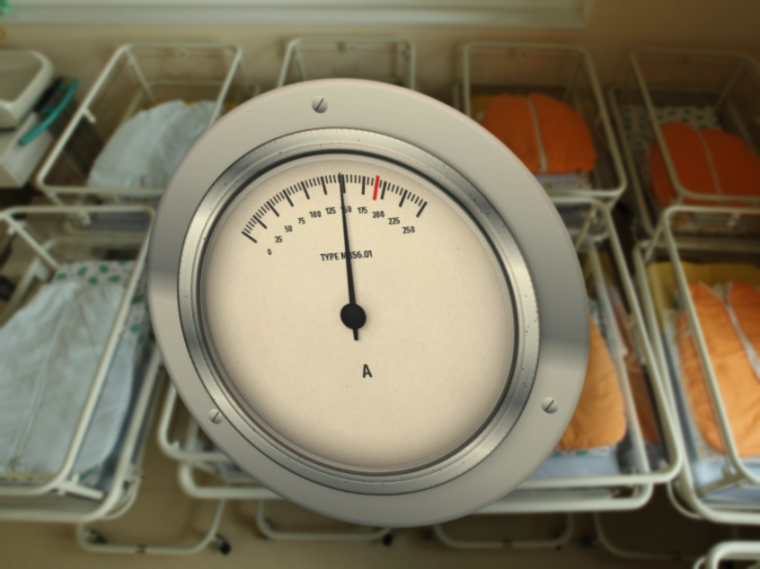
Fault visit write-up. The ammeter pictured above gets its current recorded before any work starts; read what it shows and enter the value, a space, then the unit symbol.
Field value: 150 A
